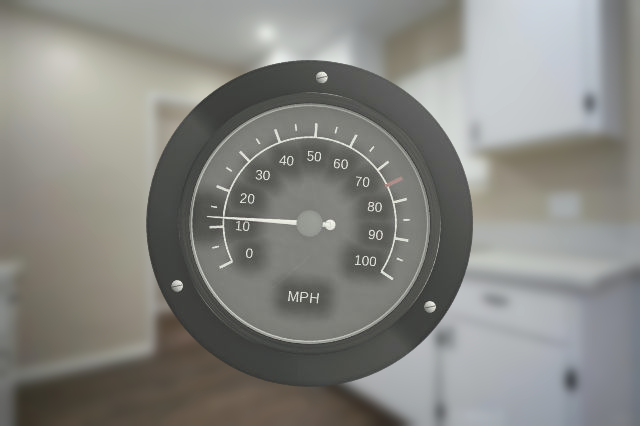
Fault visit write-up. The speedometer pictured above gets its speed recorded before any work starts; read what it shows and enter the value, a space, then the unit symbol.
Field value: 12.5 mph
